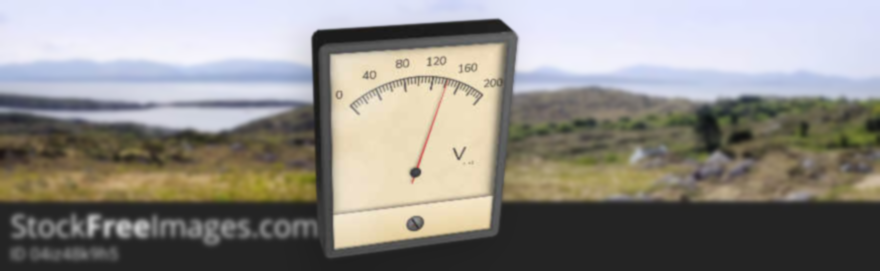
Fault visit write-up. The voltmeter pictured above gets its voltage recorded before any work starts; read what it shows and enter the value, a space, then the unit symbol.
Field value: 140 V
